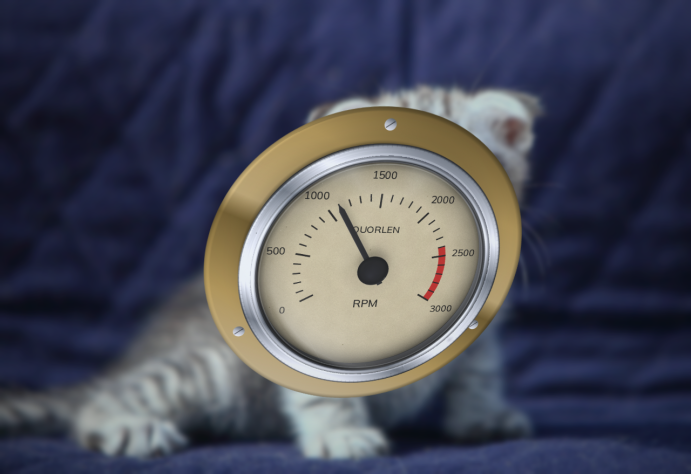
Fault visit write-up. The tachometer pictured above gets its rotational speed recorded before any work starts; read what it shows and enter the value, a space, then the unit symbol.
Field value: 1100 rpm
